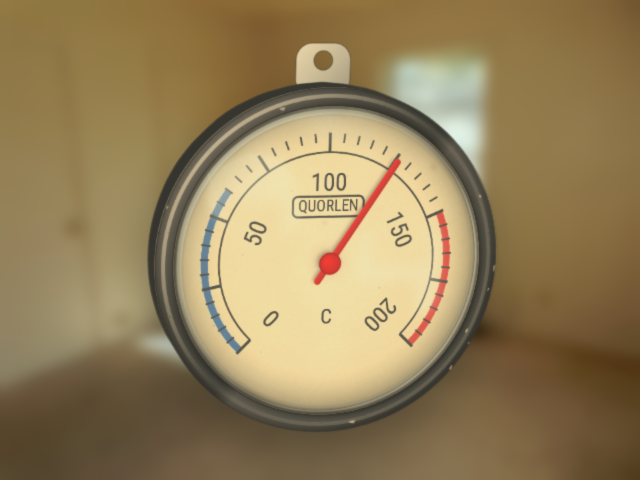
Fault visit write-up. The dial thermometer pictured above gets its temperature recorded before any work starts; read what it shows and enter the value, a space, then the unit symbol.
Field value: 125 °C
